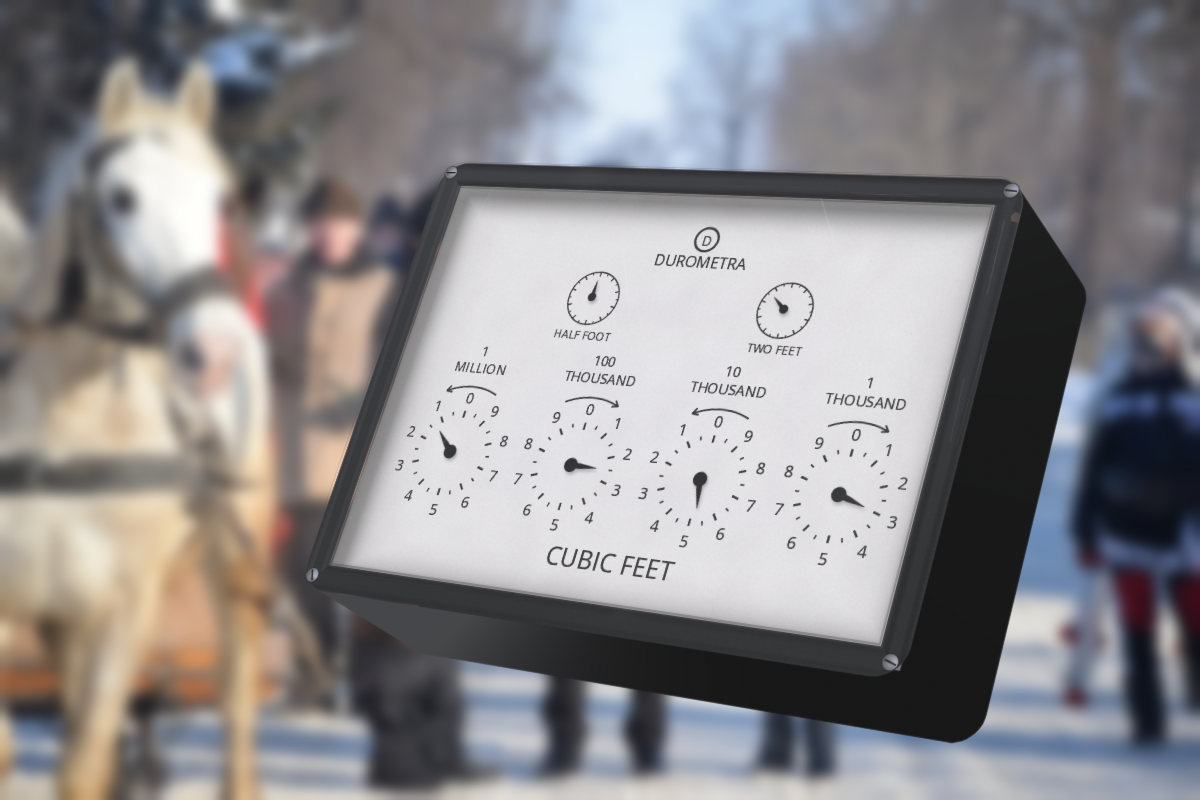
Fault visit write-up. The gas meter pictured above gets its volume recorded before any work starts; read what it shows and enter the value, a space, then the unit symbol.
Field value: 125300 ft³
